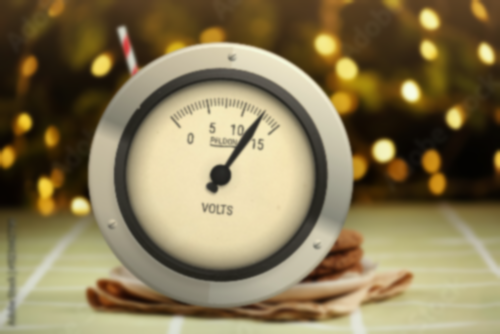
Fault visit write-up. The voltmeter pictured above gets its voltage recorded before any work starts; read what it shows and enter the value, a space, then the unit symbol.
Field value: 12.5 V
